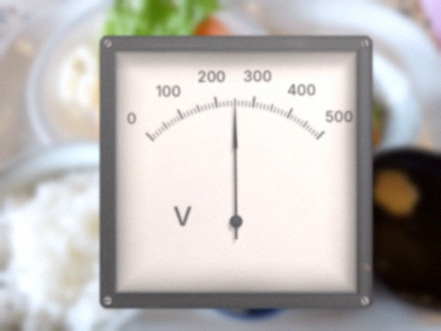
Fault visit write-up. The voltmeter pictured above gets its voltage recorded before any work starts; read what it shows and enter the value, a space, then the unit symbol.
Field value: 250 V
